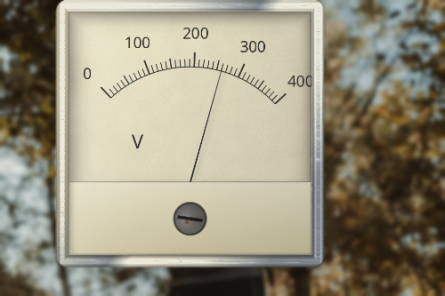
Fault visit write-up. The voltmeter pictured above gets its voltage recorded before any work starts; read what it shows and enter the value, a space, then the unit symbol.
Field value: 260 V
